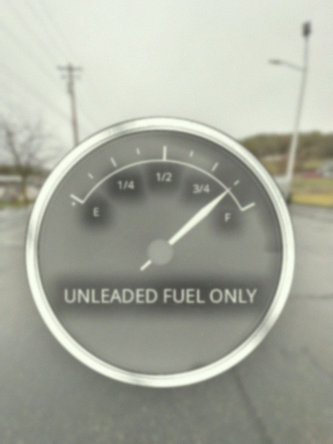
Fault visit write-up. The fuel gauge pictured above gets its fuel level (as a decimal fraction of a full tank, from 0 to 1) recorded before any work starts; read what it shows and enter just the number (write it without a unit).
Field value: 0.875
